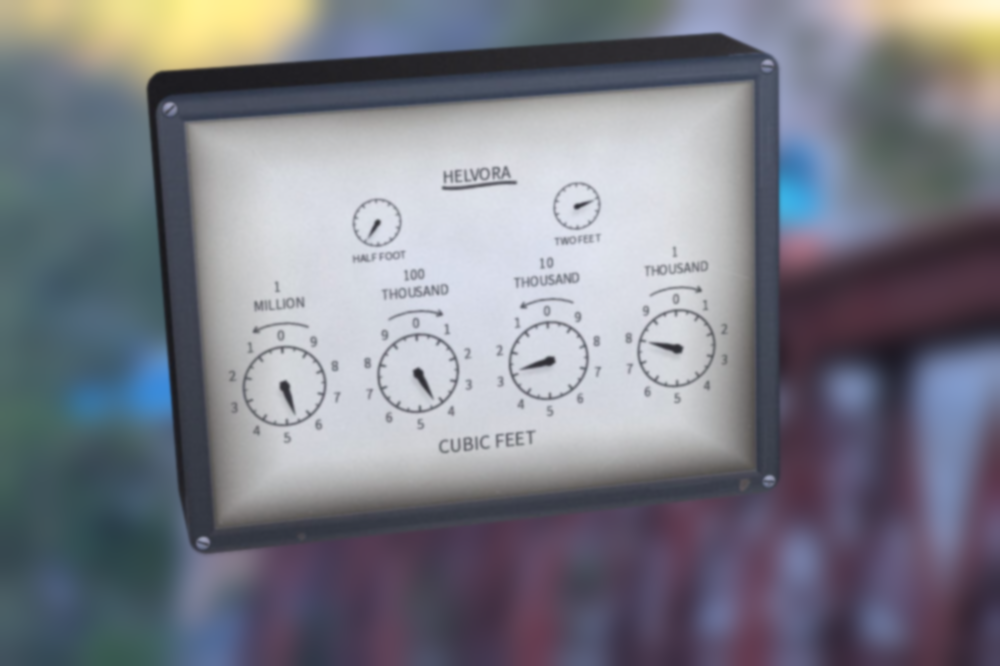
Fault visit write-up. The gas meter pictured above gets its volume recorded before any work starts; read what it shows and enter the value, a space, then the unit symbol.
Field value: 542800 ft³
